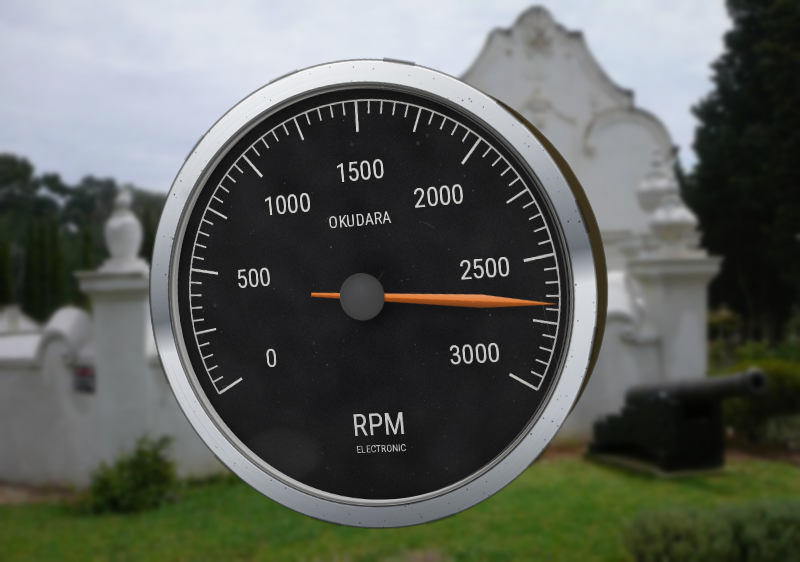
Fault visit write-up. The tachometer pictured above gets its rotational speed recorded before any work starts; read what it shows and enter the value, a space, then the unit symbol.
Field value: 2675 rpm
